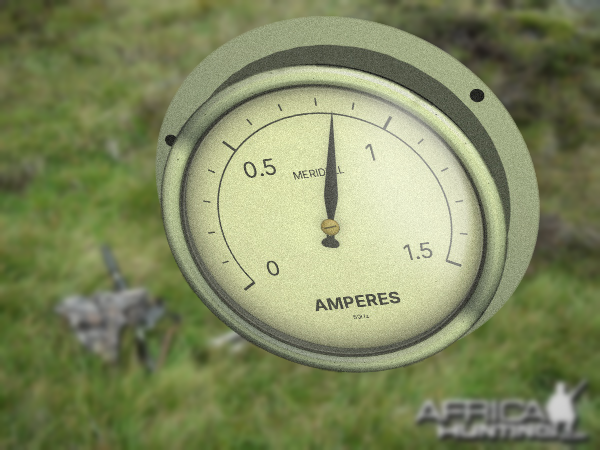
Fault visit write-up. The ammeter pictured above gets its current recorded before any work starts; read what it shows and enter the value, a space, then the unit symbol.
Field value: 0.85 A
